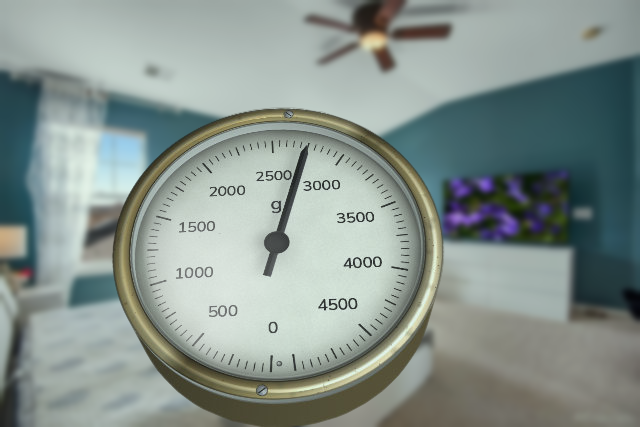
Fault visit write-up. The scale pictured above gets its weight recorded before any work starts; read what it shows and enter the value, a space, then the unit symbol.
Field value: 2750 g
